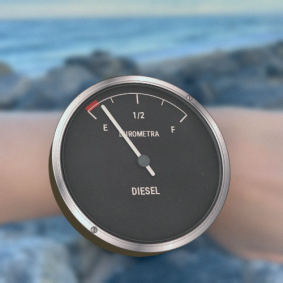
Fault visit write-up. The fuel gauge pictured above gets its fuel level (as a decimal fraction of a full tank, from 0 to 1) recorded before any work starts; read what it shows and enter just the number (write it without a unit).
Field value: 0.125
